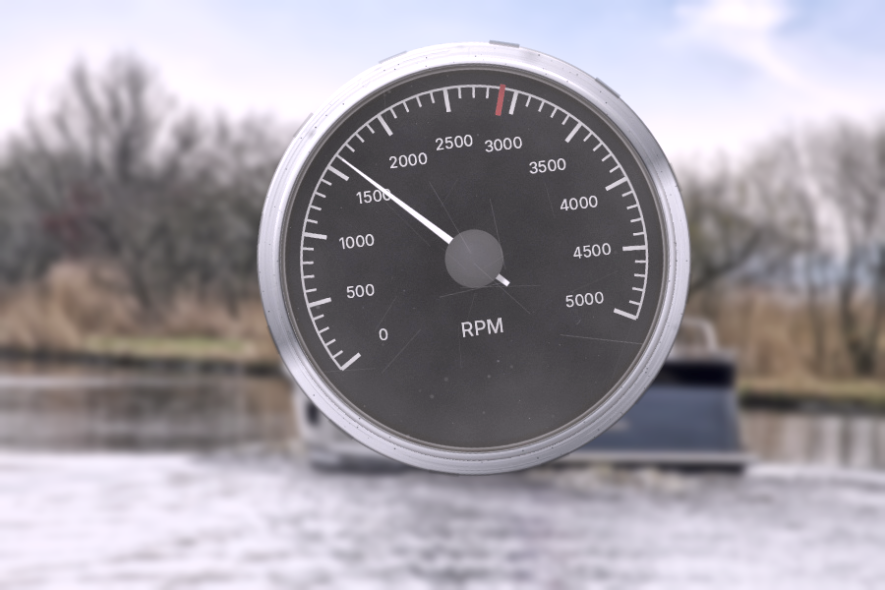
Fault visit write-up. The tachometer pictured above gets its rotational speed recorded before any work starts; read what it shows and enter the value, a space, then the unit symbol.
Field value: 1600 rpm
